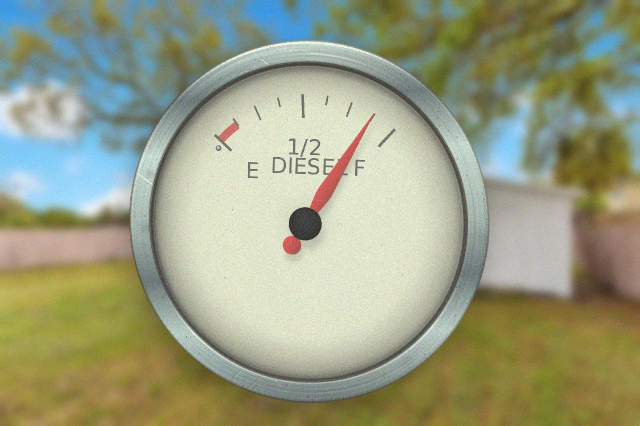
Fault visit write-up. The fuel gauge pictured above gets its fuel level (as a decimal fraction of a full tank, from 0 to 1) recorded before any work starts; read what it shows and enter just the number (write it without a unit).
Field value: 0.875
